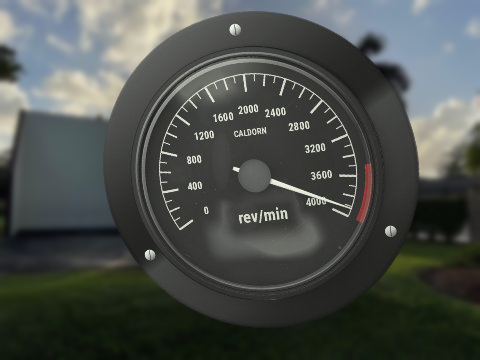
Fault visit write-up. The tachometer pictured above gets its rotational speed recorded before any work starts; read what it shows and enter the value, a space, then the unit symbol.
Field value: 3900 rpm
